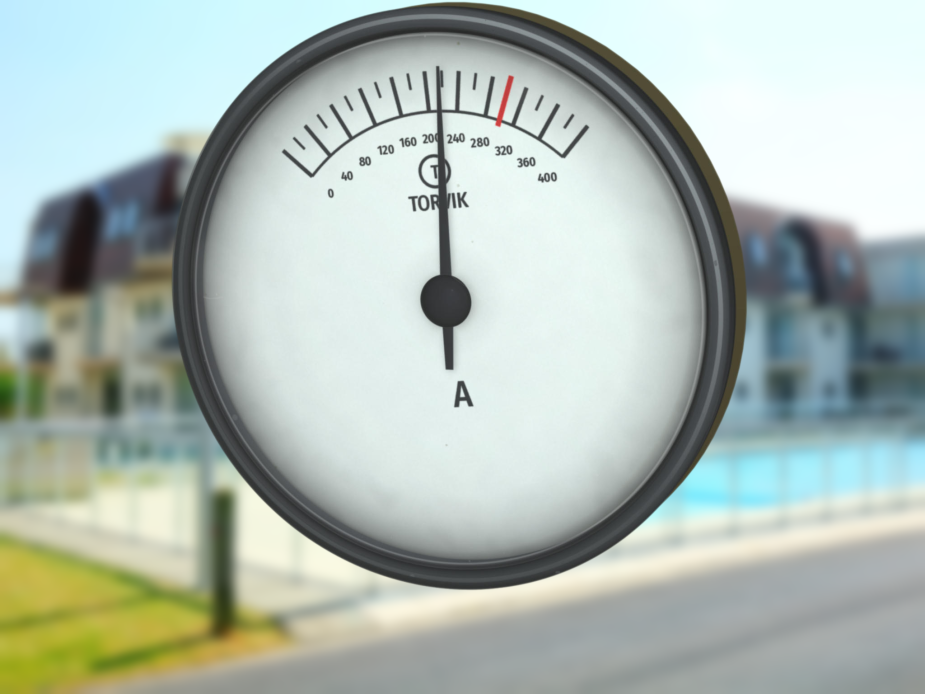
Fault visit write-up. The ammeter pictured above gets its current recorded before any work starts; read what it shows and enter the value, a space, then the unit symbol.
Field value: 220 A
